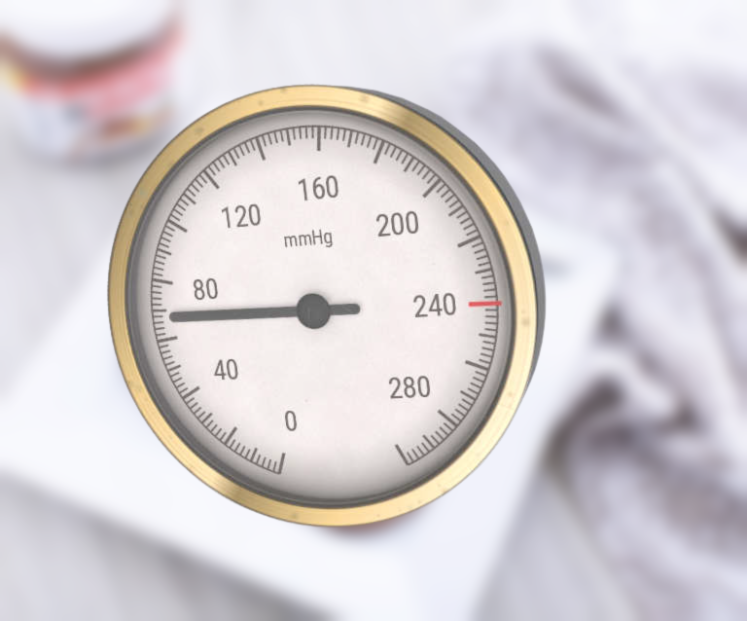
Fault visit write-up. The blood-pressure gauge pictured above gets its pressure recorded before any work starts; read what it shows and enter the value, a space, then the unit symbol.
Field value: 68 mmHg
